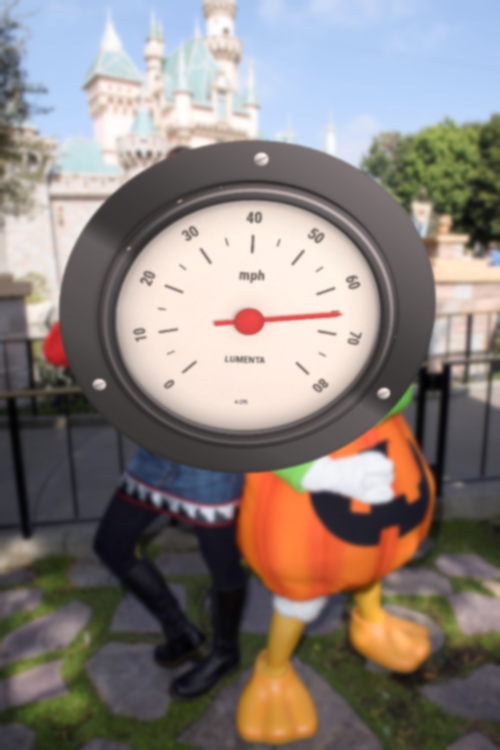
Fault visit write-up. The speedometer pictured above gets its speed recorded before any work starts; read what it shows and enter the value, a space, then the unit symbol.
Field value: 65 mph
